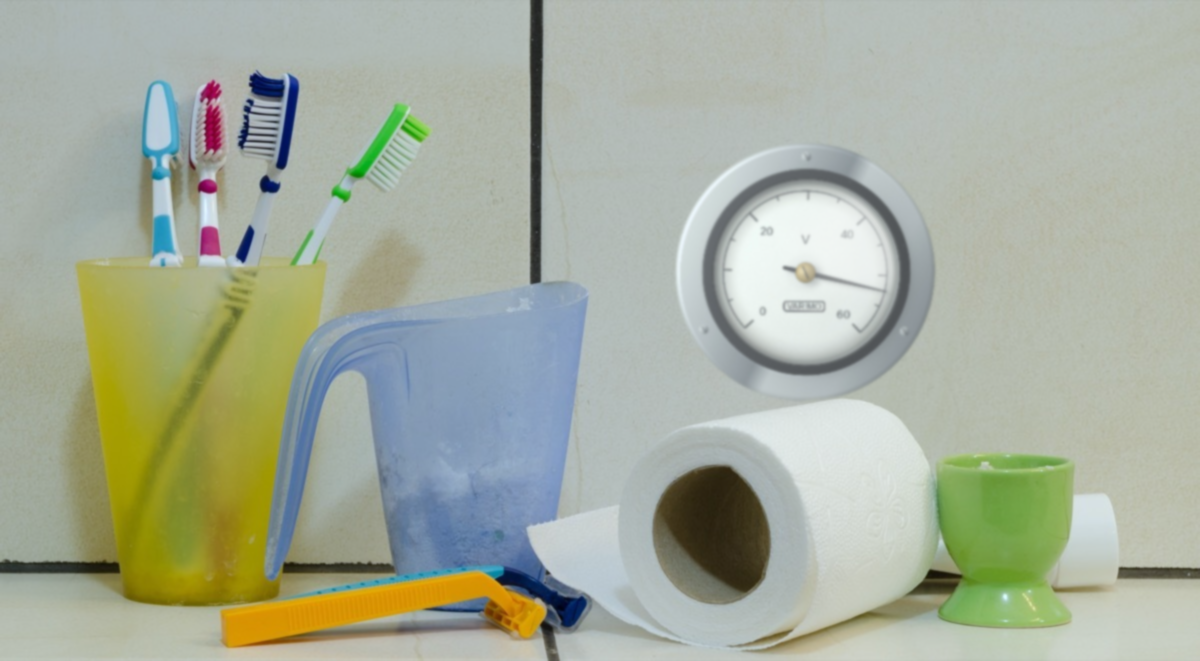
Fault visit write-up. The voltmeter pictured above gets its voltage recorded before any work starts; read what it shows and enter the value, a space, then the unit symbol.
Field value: 52.5 V
